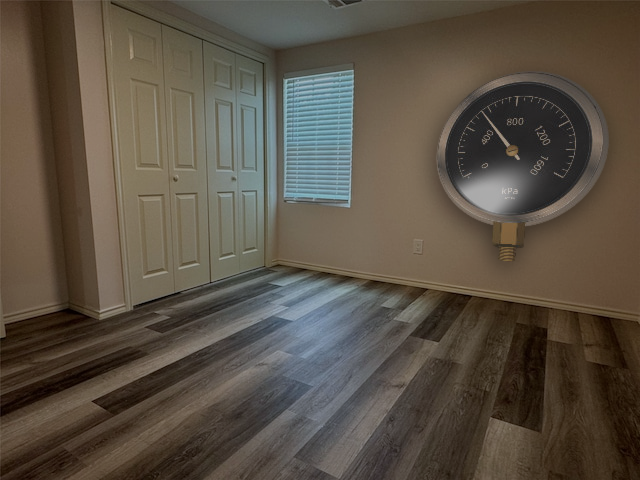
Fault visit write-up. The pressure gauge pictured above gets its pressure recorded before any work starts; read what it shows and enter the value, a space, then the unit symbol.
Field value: 550 kPa
